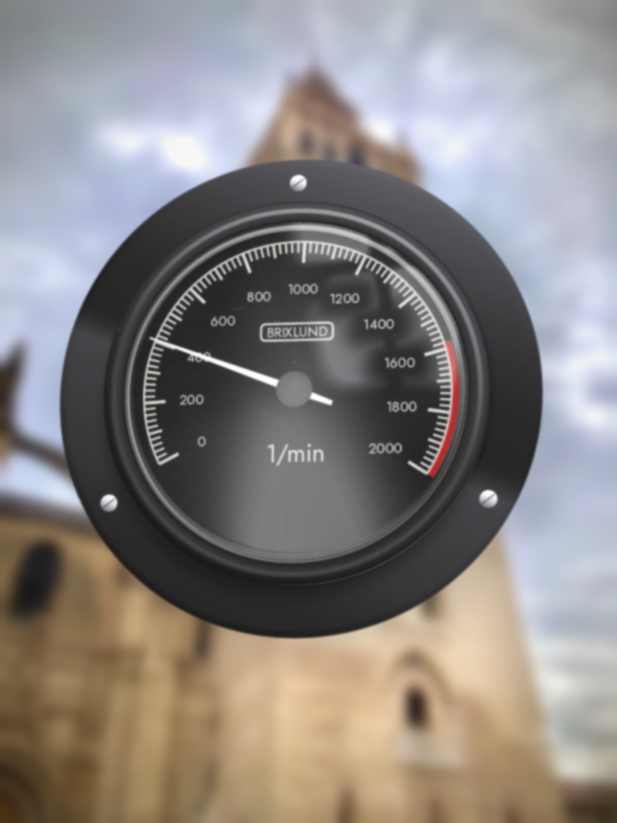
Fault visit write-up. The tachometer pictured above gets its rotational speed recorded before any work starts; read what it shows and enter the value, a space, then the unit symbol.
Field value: 400 rpm
